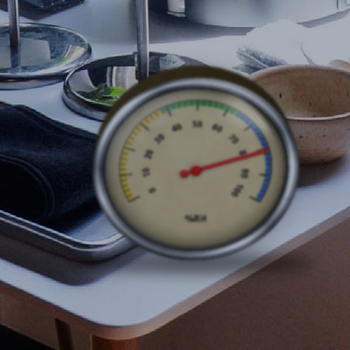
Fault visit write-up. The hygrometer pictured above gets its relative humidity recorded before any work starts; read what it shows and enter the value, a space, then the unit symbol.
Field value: 80 %
